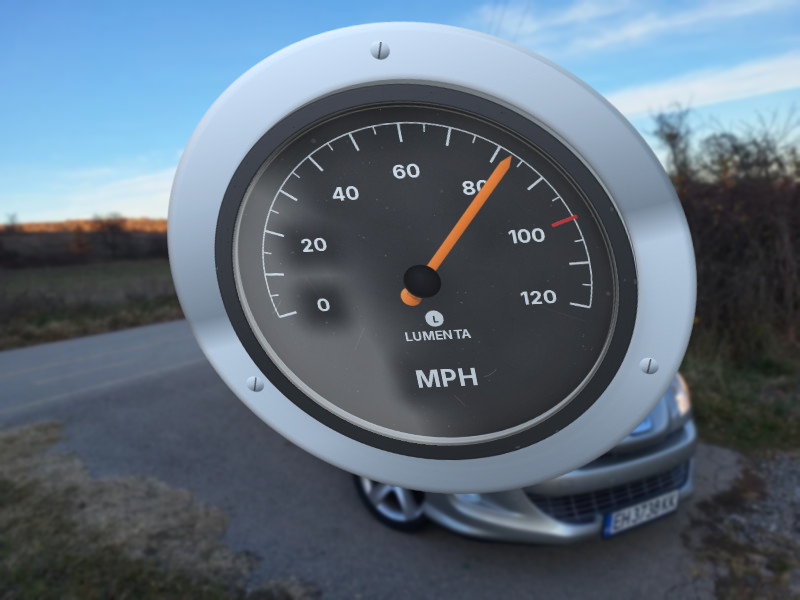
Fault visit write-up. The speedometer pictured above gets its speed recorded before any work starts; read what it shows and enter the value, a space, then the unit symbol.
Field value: 82.5 mph
